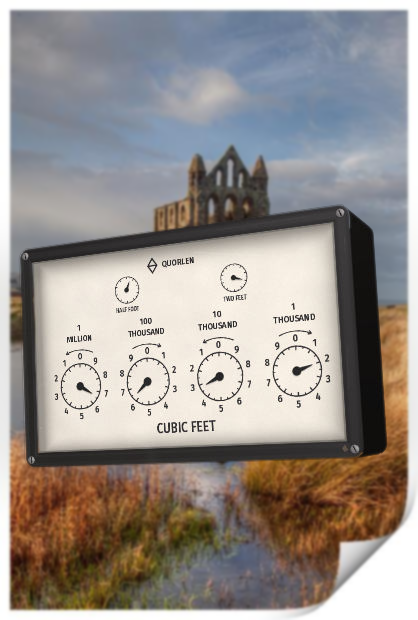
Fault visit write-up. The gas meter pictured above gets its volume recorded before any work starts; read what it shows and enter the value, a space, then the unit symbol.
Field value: 663200 ft³
